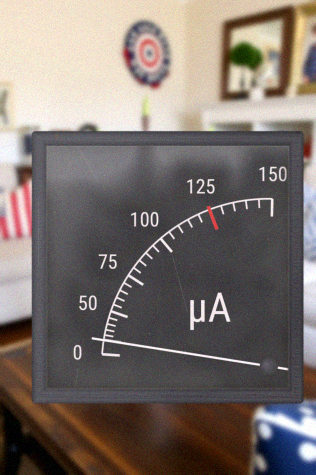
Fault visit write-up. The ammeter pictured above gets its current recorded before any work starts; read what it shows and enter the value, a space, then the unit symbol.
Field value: 25 µA
